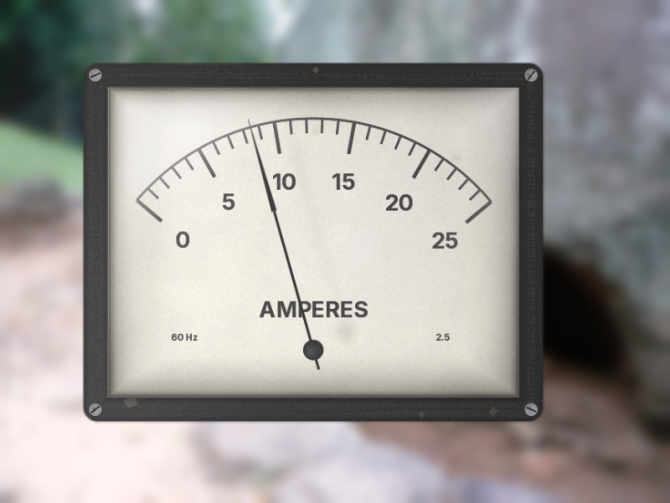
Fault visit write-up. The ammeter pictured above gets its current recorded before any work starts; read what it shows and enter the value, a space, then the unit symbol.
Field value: 8.5 A
